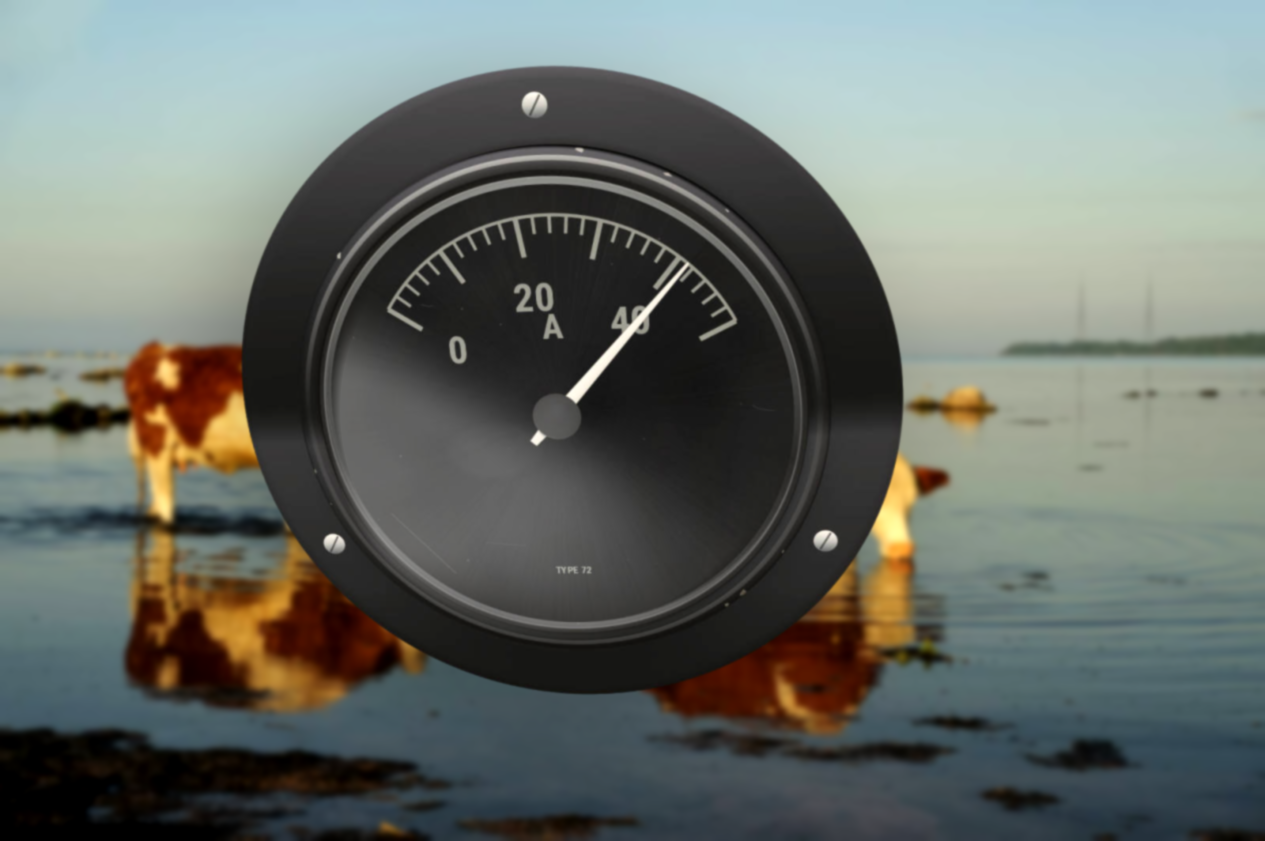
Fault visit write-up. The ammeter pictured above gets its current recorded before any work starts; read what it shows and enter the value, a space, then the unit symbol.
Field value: 41 A
